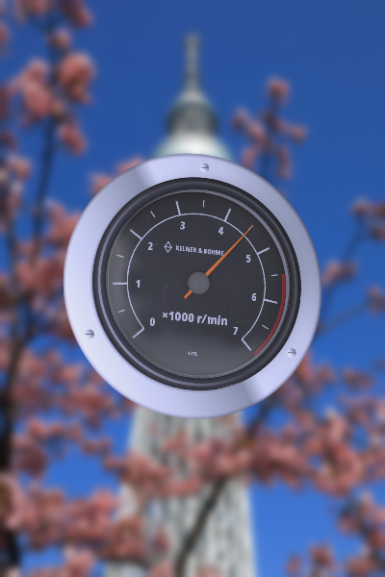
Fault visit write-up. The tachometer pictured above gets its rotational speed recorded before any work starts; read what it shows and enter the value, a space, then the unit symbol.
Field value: 4500 rpm
